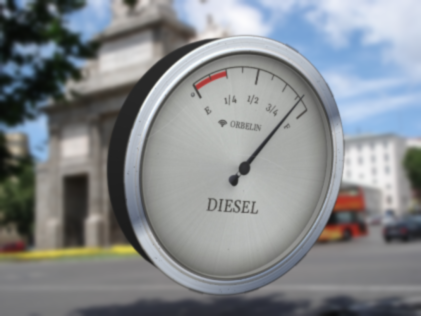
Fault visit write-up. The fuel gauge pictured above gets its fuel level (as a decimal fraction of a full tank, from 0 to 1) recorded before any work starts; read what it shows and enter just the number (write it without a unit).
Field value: 0.875
